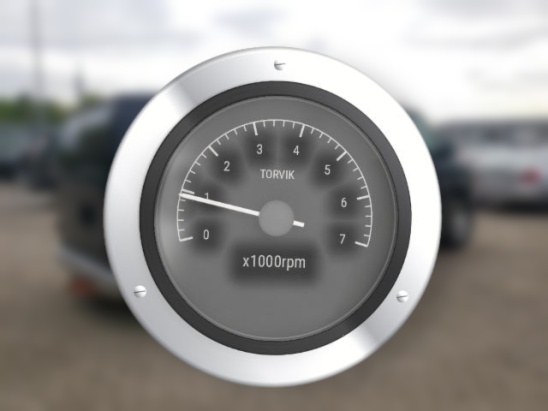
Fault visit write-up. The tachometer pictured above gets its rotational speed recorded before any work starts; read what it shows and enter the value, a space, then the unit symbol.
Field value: 900 rpm
